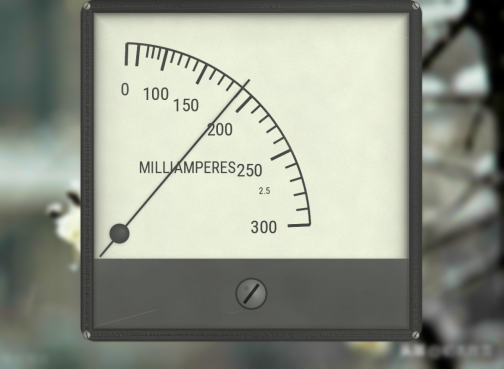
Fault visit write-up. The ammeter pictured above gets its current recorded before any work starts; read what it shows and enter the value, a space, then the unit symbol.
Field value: 190 mA
